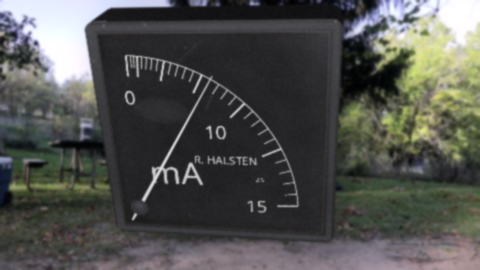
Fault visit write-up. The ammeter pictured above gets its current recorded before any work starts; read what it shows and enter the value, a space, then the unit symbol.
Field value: 8 mA
